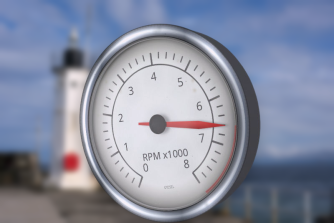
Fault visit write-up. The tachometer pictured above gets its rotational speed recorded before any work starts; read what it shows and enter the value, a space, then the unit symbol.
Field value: 6600 rpm
